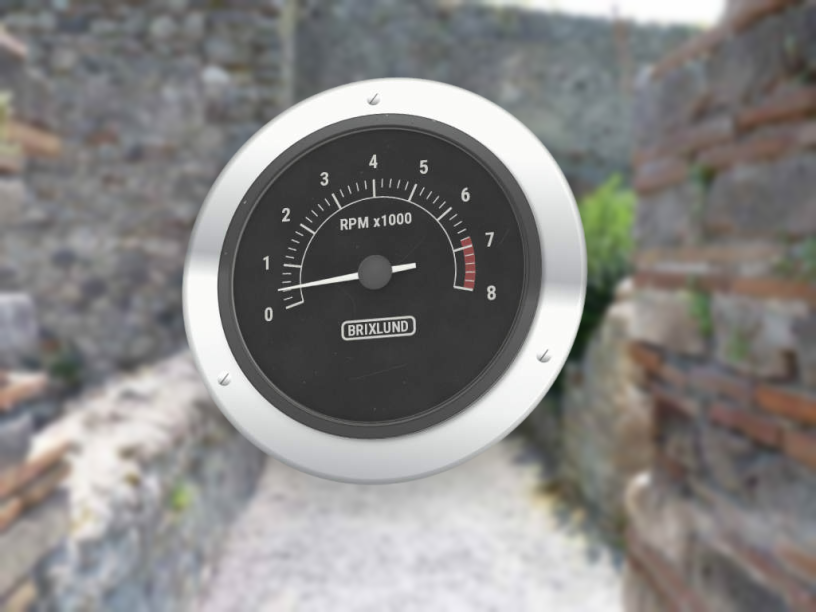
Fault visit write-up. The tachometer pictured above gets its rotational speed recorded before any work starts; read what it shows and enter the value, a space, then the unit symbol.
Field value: 400 rpm
